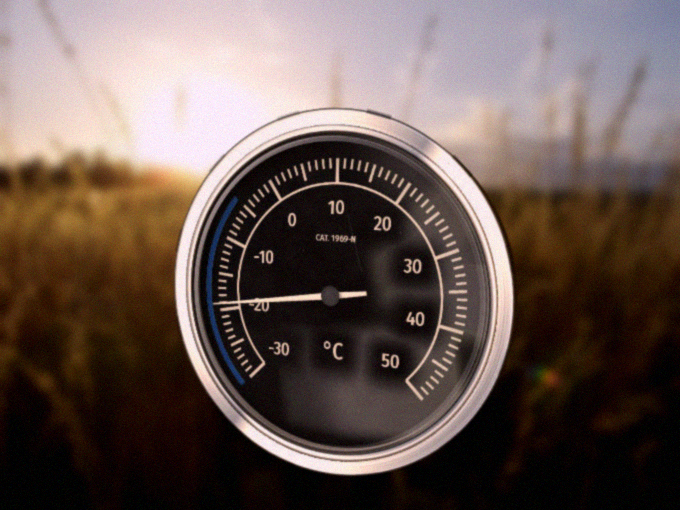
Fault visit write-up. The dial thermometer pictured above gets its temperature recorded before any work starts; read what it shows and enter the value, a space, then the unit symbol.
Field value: -19 °C
